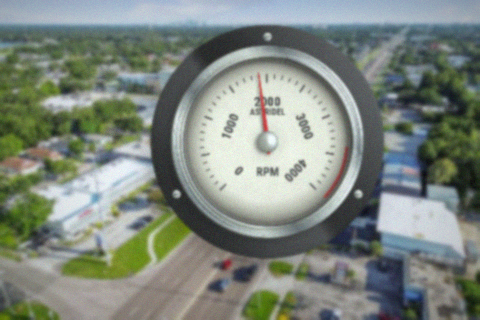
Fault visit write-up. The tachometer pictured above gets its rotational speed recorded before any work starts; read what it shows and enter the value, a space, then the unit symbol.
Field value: 1900 rpm
